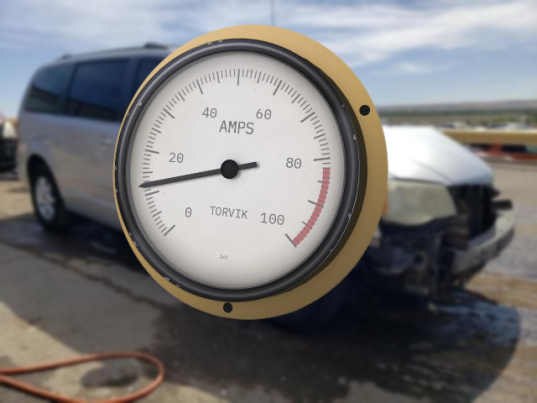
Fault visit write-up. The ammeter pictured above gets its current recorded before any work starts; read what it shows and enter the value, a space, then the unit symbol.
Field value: 12 A
